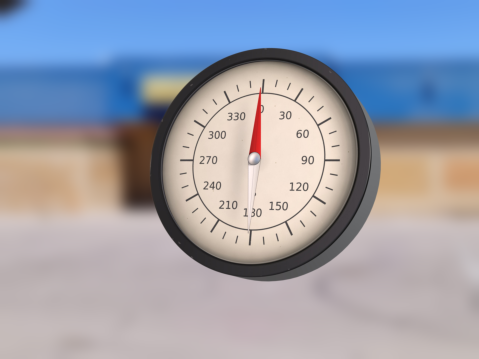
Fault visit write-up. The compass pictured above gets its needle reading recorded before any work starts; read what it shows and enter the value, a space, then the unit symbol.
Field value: 0 °
